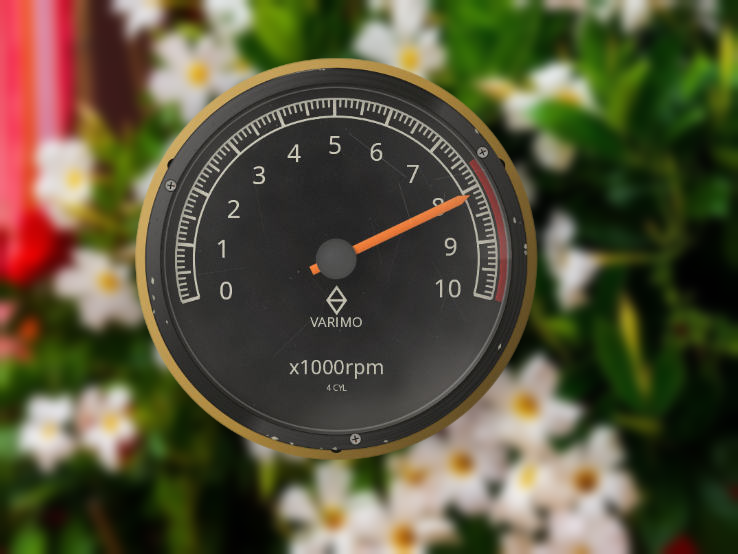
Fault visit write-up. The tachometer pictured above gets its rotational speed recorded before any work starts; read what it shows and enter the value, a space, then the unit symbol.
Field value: 8100 rpm
